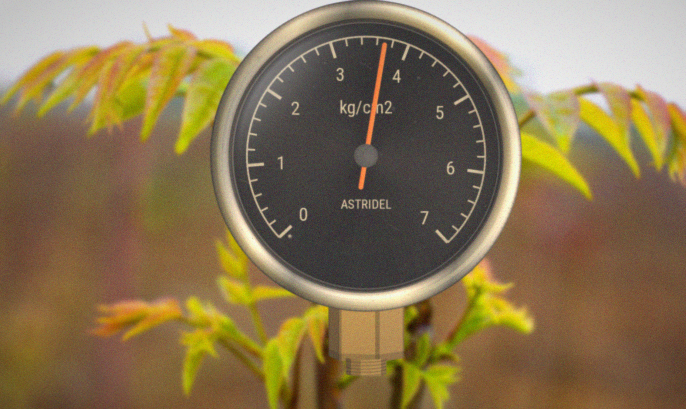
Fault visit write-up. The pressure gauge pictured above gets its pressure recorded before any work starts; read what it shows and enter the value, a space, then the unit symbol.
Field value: 3.7 kg/cm²
